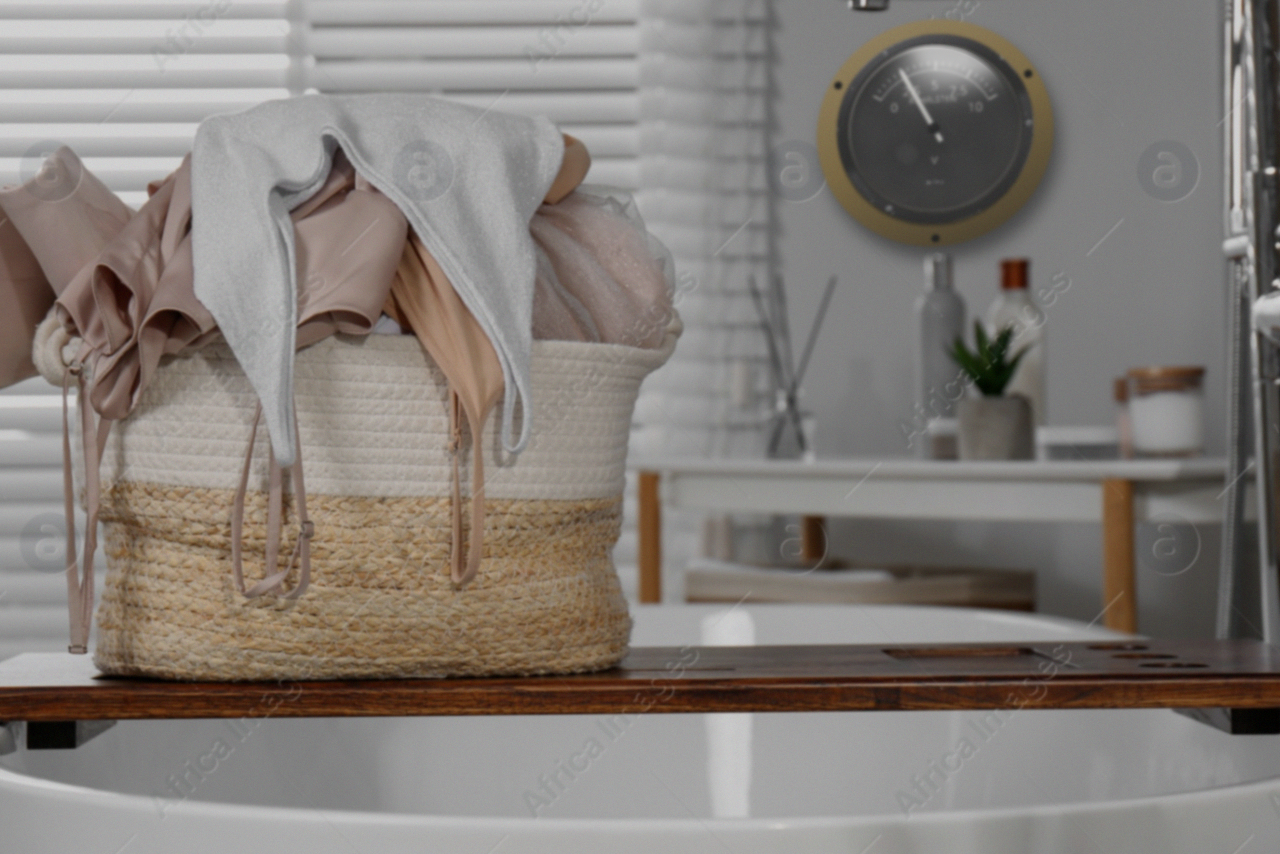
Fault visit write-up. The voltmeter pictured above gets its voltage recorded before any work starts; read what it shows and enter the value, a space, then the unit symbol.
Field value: 2.5 V
